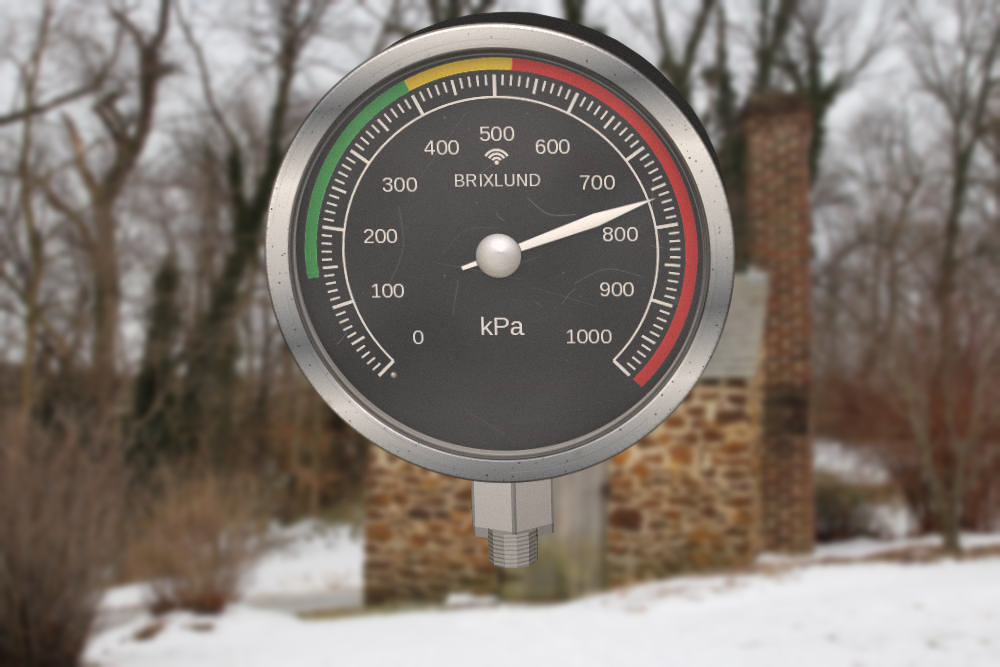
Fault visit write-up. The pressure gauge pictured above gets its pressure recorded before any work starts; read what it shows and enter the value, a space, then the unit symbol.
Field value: 760 kPa
